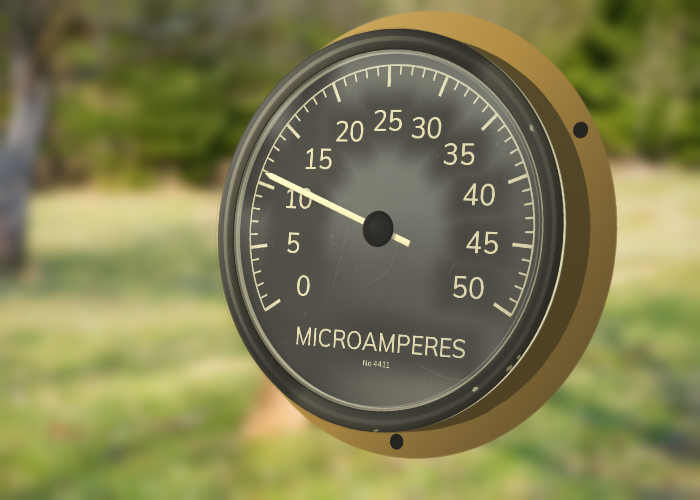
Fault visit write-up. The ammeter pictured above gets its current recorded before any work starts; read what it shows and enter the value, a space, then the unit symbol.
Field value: 11 µA
